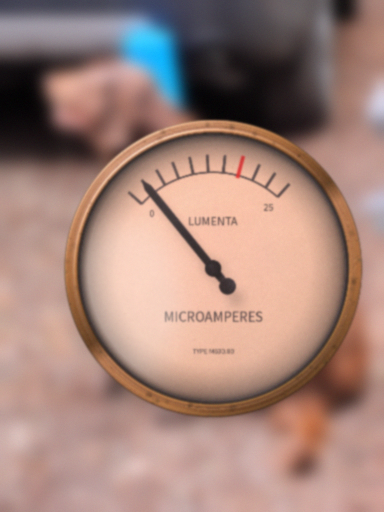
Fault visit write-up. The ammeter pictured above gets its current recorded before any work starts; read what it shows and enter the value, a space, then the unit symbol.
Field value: 2.5 µA
